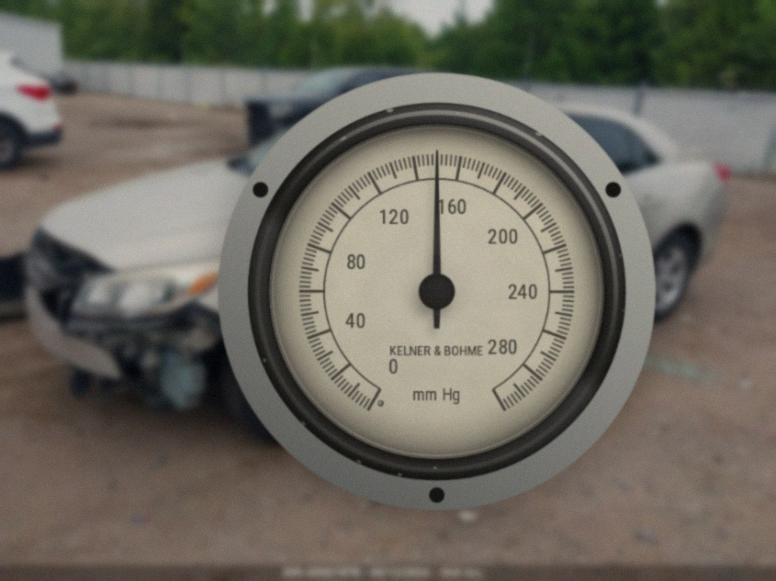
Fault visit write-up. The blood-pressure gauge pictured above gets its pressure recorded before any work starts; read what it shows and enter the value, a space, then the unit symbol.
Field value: 150 mmHg
